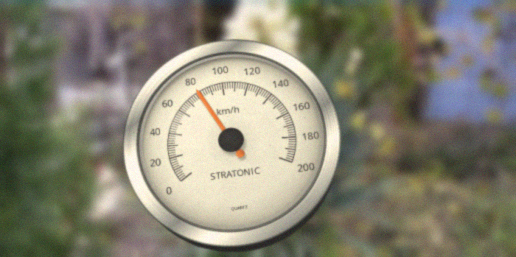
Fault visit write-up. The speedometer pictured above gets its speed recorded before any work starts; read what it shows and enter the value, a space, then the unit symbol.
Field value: 80 km/h
